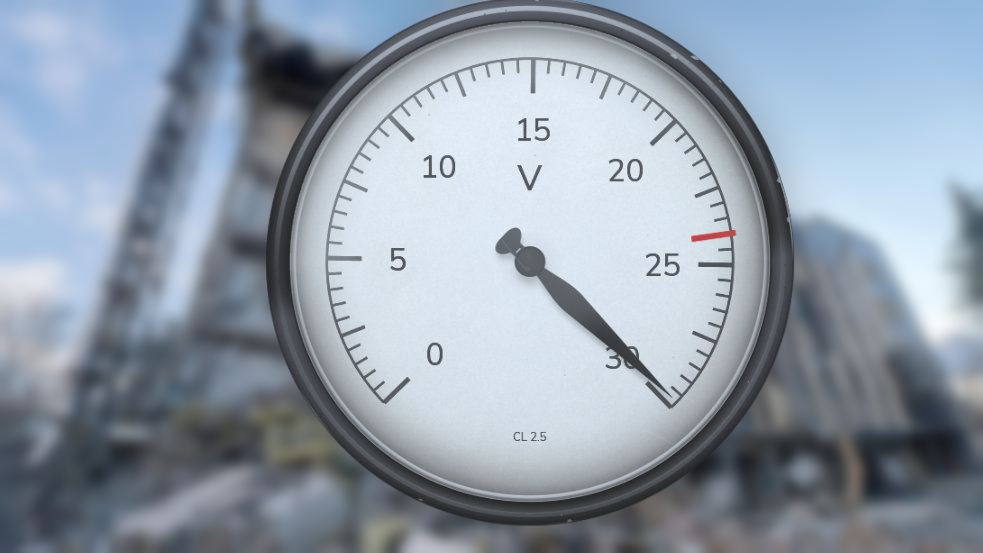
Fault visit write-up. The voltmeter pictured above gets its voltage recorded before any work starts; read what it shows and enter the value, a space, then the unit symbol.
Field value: 29.75 V
